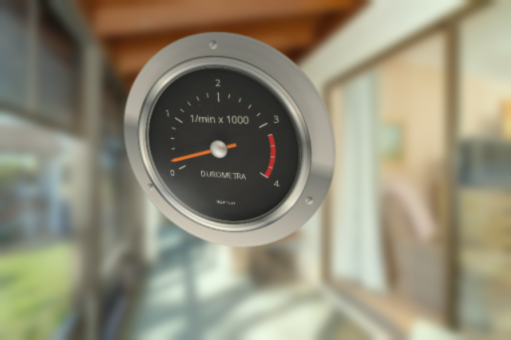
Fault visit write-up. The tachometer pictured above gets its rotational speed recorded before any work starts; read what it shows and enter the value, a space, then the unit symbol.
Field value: 200 rpm
